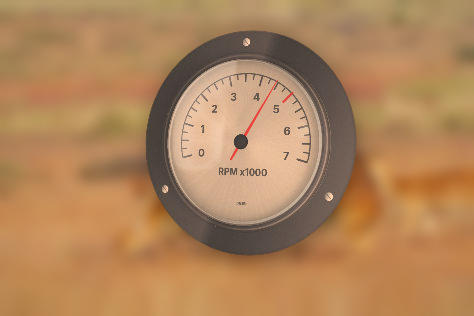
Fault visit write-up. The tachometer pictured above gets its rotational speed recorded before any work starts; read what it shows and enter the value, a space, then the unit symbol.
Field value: 4500 rpm
